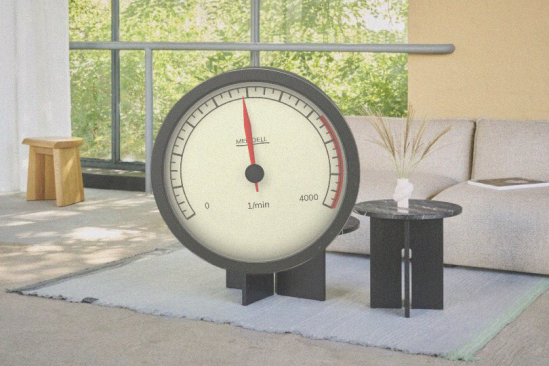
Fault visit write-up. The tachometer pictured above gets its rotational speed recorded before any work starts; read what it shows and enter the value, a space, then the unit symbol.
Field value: 1950 rpm
